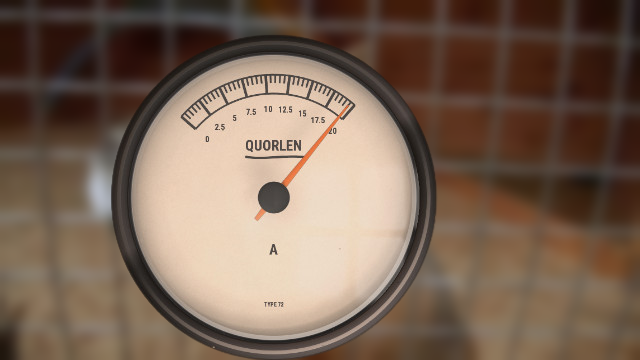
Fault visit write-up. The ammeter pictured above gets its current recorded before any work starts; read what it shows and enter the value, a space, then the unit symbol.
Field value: 19.5 A
